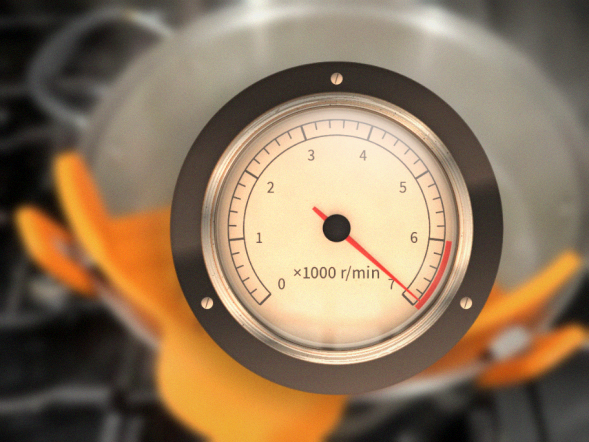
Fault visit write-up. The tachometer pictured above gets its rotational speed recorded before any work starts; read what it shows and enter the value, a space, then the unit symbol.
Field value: 6900 rpm
